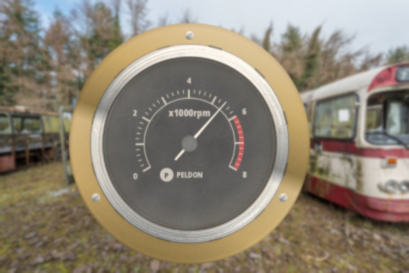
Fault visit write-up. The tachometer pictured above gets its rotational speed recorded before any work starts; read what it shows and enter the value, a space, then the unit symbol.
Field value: 5400 rpm
